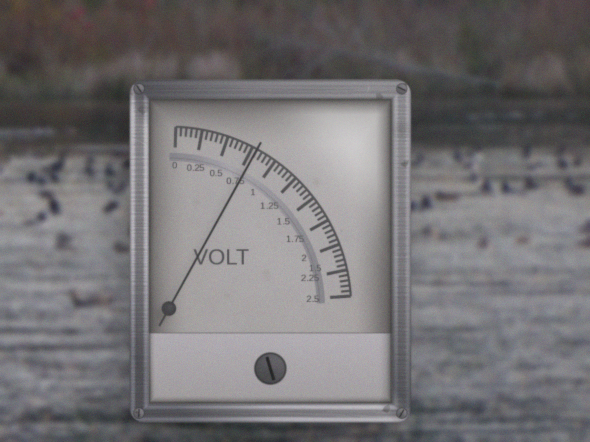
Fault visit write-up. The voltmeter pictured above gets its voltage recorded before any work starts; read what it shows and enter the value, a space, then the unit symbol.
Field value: 0.8 V
